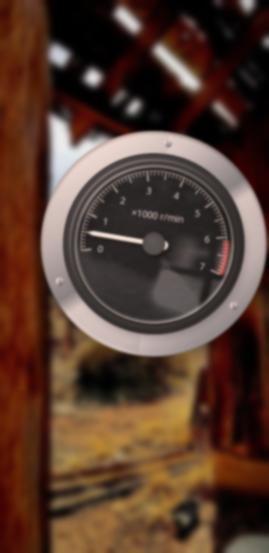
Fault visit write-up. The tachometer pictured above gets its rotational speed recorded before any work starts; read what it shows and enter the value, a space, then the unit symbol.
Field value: 500 rpm
